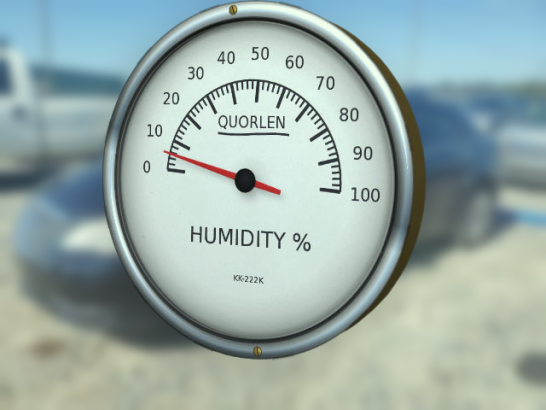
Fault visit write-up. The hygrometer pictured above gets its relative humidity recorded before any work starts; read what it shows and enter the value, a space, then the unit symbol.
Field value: 6 %
